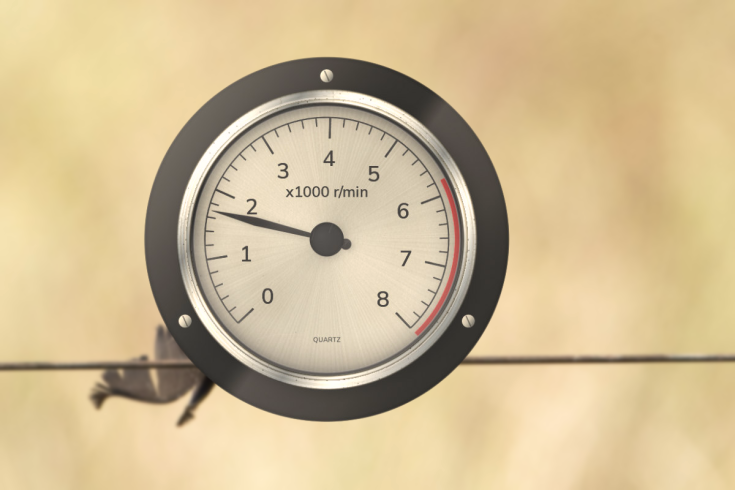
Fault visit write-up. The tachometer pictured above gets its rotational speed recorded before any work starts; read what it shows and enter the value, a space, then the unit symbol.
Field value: 1700 rpm
